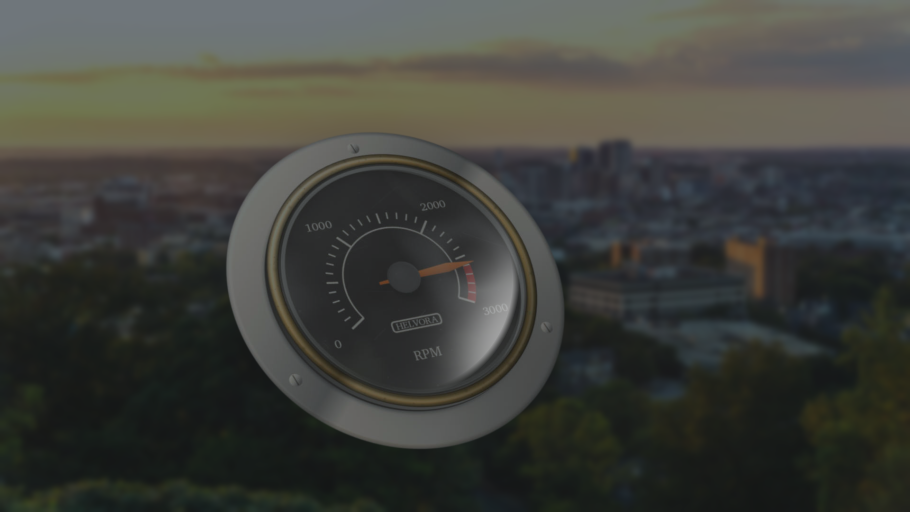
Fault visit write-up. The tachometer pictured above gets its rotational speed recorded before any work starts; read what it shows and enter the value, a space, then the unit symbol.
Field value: 2600 rpm
